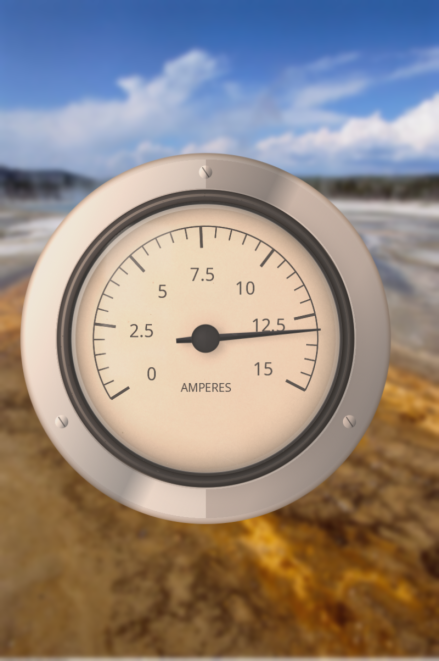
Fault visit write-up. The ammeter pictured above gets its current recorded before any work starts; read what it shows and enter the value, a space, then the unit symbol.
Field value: 13 A
